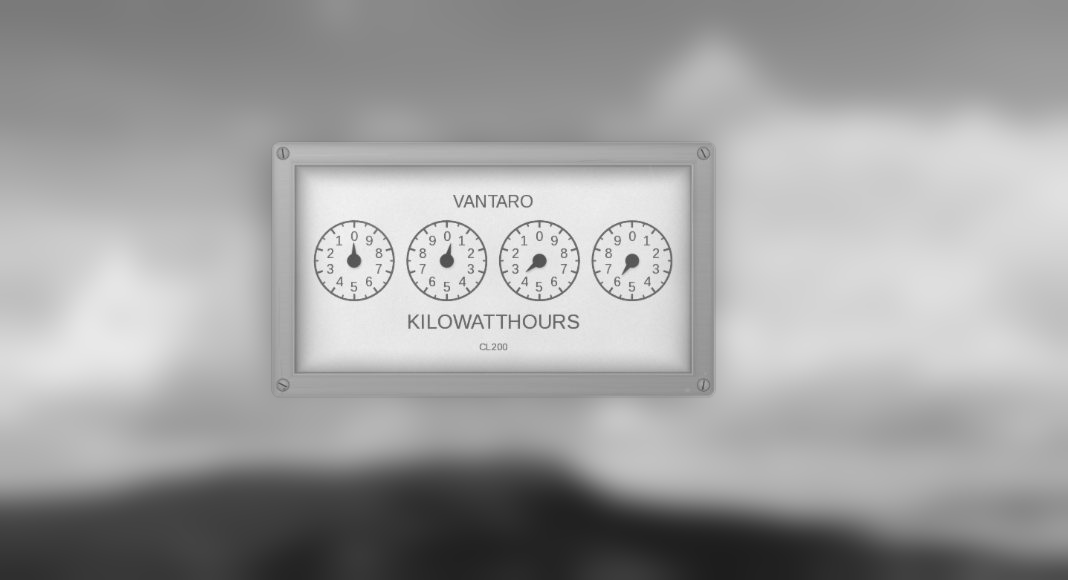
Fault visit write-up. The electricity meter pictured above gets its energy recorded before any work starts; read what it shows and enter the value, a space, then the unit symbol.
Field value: 36 kWh
